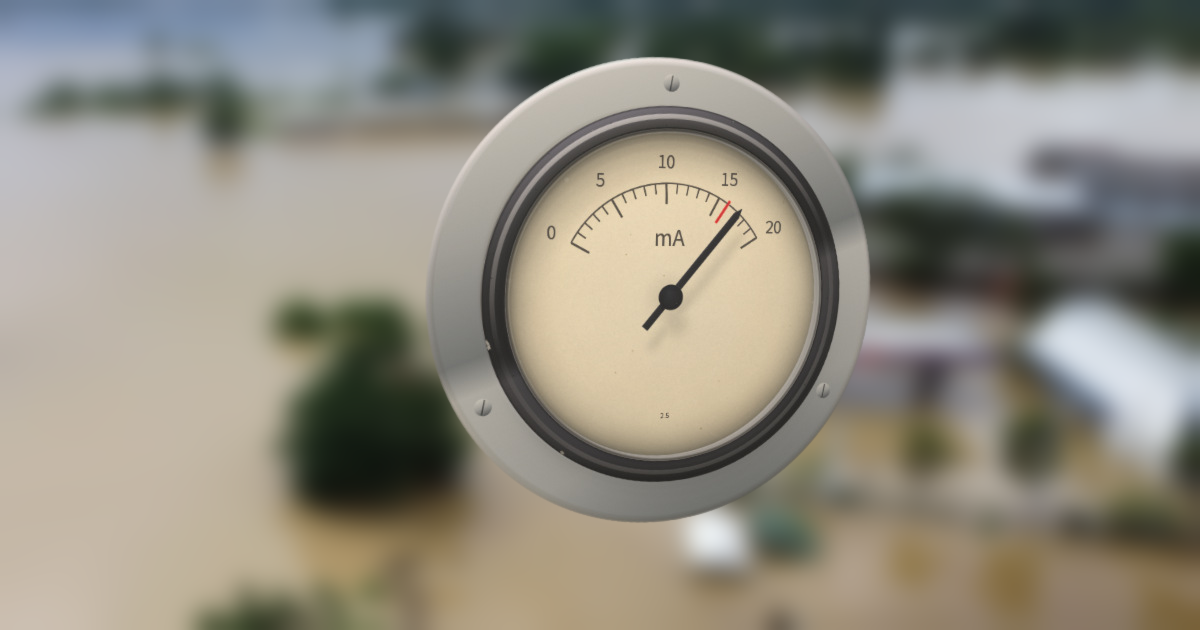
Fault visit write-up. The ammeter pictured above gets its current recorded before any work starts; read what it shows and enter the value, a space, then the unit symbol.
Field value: 17 mA
